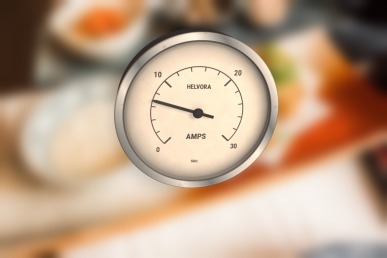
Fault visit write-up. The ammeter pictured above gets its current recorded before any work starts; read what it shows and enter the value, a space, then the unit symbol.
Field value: 7 A
